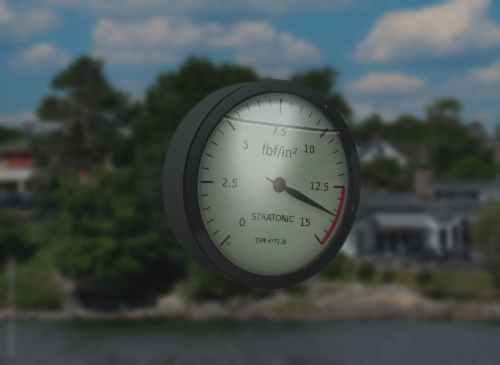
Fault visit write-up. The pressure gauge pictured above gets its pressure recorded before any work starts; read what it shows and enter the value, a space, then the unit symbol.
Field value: 13.75 psi
